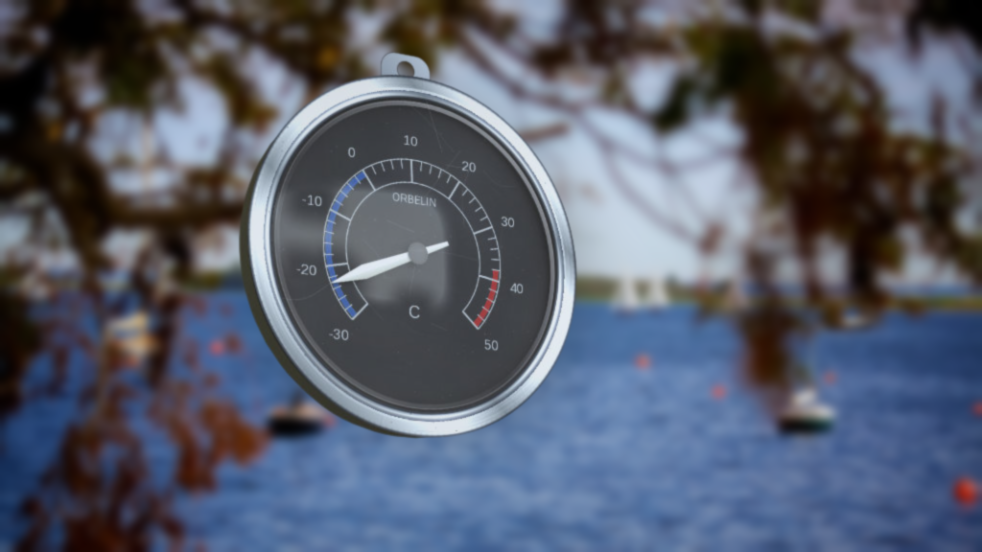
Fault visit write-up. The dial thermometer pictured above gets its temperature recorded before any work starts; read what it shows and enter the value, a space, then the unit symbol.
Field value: -23 °C
